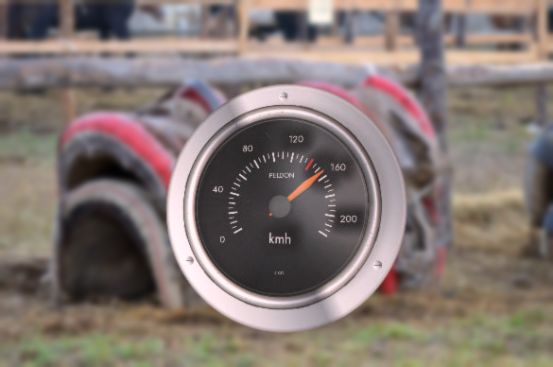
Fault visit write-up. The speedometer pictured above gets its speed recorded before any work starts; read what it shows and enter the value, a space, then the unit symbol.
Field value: 155 km/h
